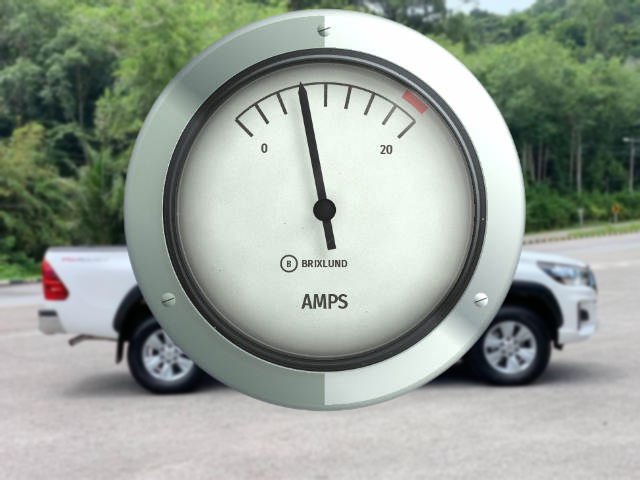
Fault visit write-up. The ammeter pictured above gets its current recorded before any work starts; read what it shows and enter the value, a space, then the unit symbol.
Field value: 7.5 A
